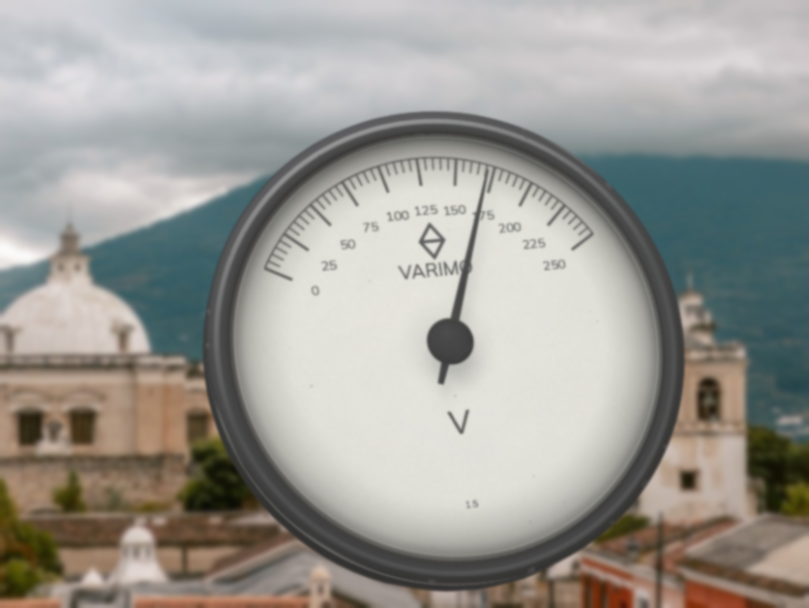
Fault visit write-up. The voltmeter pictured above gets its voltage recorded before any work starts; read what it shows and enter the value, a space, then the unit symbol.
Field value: 170 V
